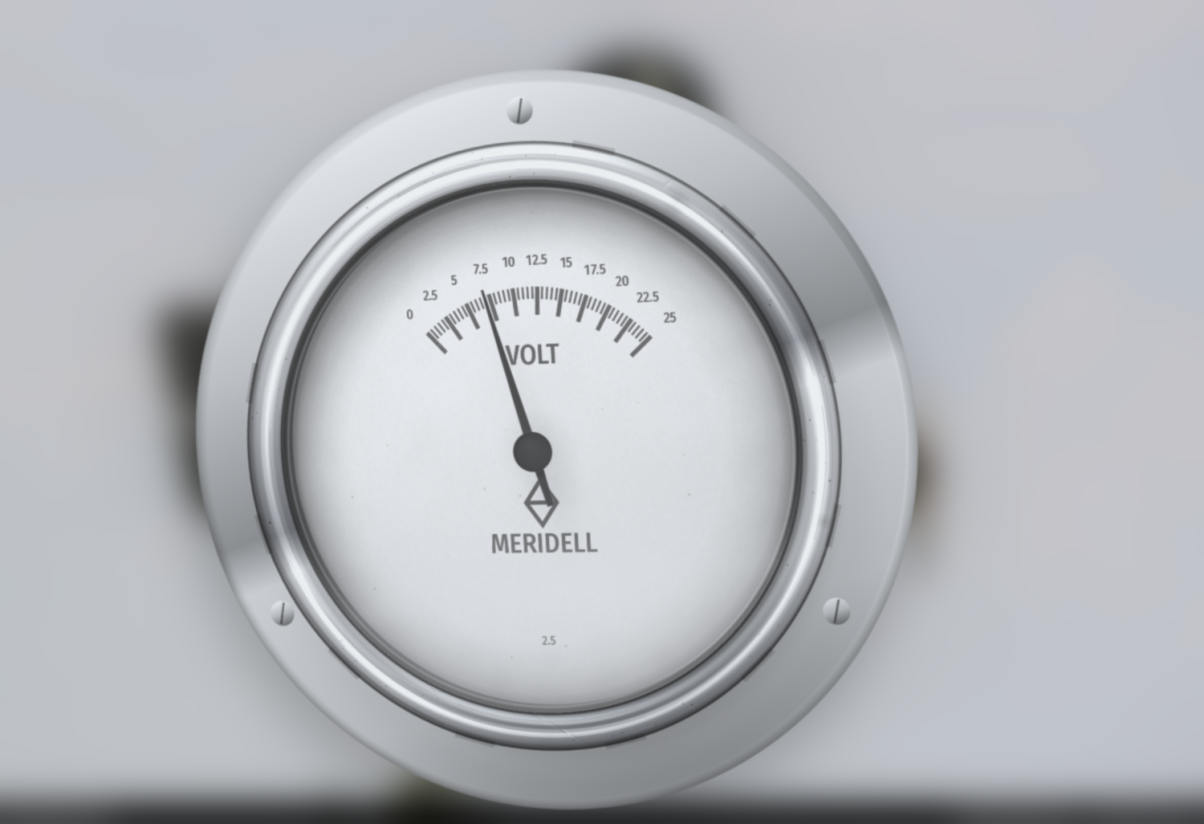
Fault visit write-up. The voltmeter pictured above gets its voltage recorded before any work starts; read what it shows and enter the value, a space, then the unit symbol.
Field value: 7.5 V
